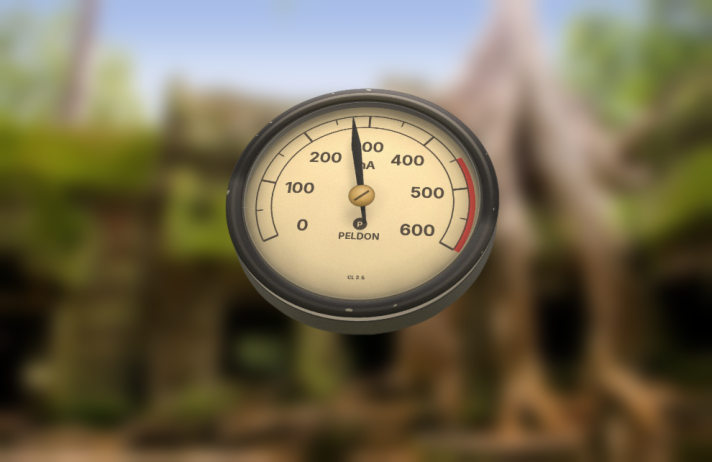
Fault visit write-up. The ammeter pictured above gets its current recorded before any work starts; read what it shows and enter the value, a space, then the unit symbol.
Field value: 275 mA
